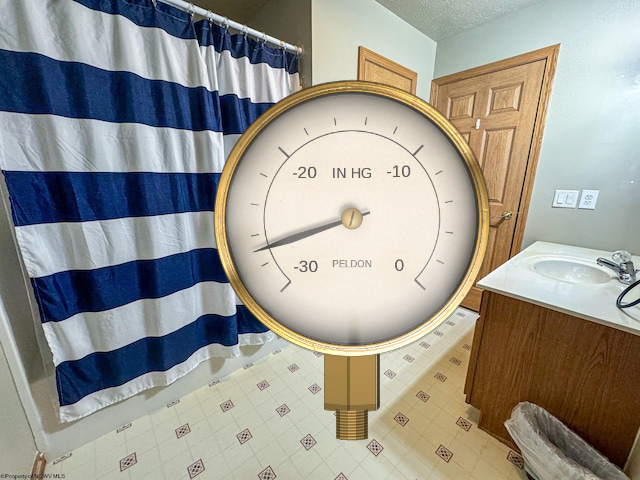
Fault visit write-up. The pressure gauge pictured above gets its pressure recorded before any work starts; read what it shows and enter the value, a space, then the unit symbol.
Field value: -27 inHg
